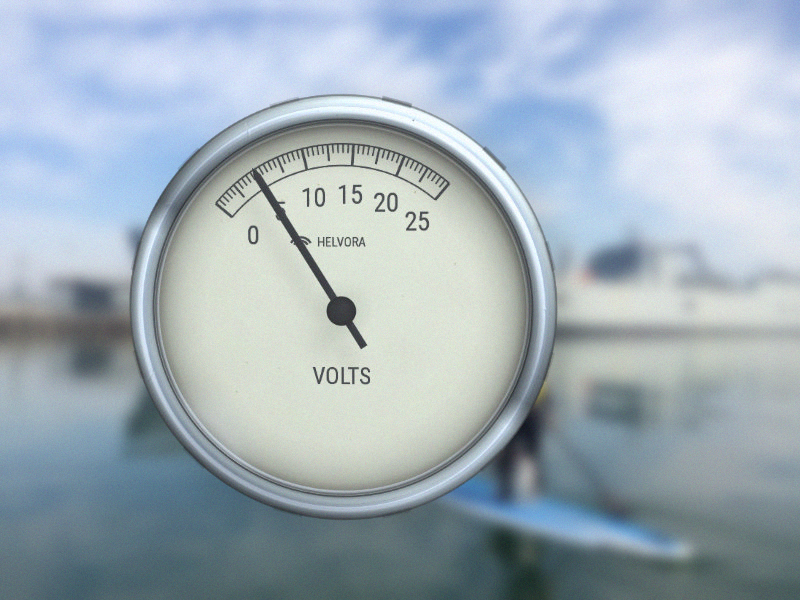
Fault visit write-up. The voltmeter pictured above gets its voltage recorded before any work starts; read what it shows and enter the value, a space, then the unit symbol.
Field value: 5 V
